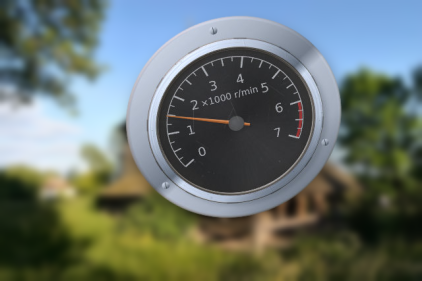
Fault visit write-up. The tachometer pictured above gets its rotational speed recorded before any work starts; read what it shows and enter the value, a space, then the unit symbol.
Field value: 1500 rpm
